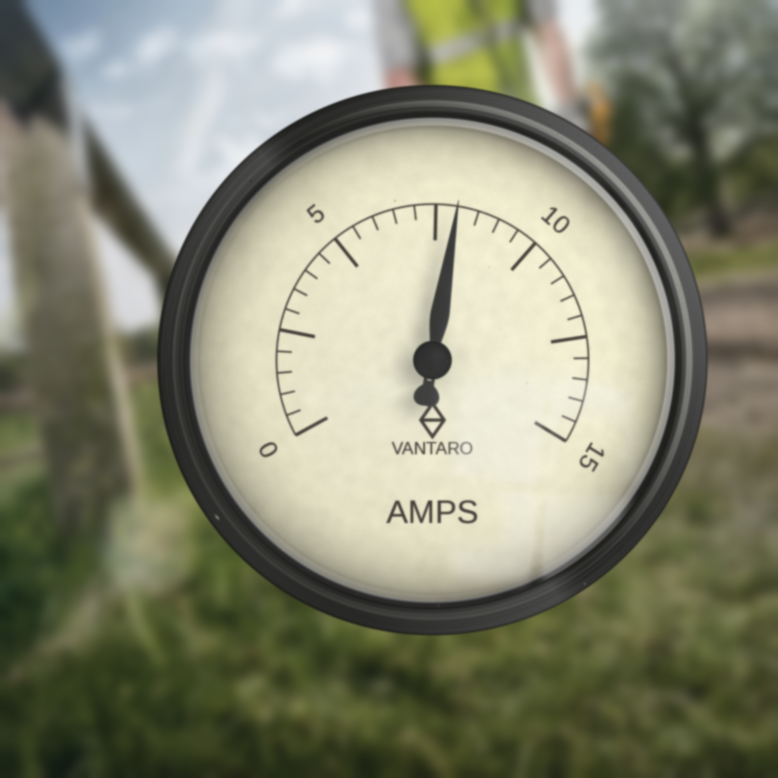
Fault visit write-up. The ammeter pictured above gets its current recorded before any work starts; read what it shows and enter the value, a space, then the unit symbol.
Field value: 8 A
